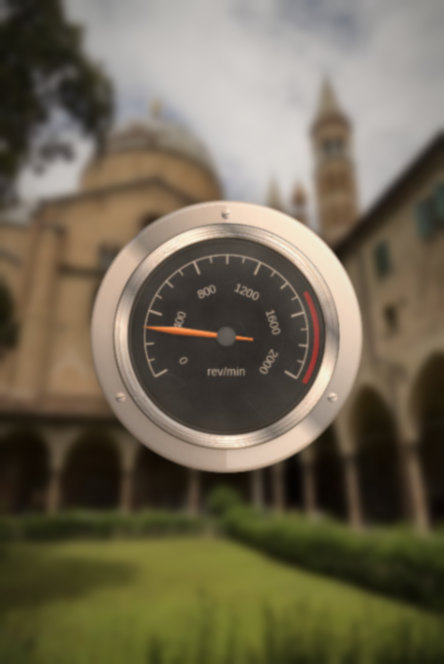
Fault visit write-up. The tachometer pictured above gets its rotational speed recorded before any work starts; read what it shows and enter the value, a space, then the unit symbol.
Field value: 300 rpm
